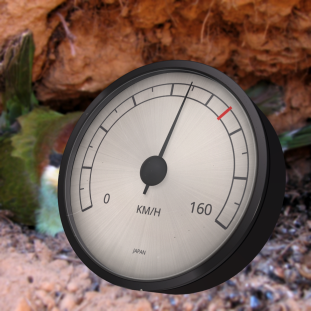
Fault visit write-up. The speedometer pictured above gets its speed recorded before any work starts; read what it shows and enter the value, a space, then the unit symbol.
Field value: 90 km/h
